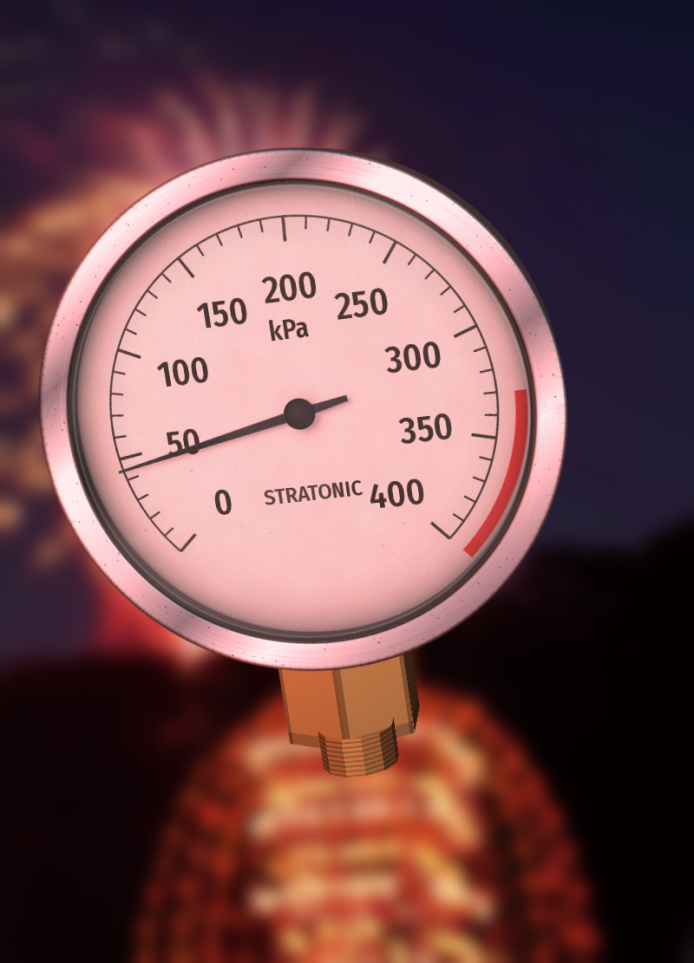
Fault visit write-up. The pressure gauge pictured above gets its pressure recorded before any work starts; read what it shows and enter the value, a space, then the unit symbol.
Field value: 45 kPa
